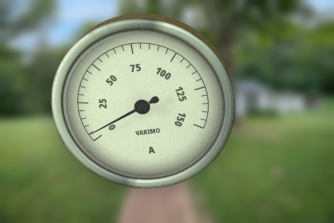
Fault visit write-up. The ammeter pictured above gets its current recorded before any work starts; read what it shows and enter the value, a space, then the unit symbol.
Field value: 5 A
